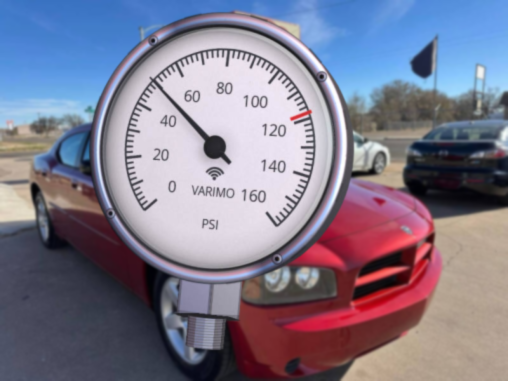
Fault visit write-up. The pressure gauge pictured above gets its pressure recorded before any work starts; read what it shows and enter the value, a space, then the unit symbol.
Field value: 50 psi
